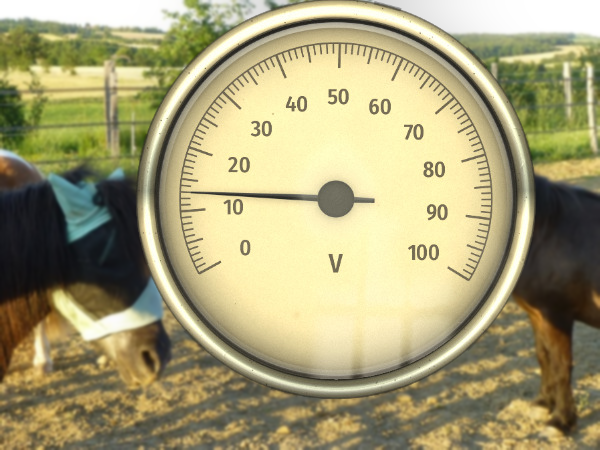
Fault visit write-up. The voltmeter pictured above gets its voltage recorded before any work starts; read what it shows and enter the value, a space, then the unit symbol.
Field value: 13 V
